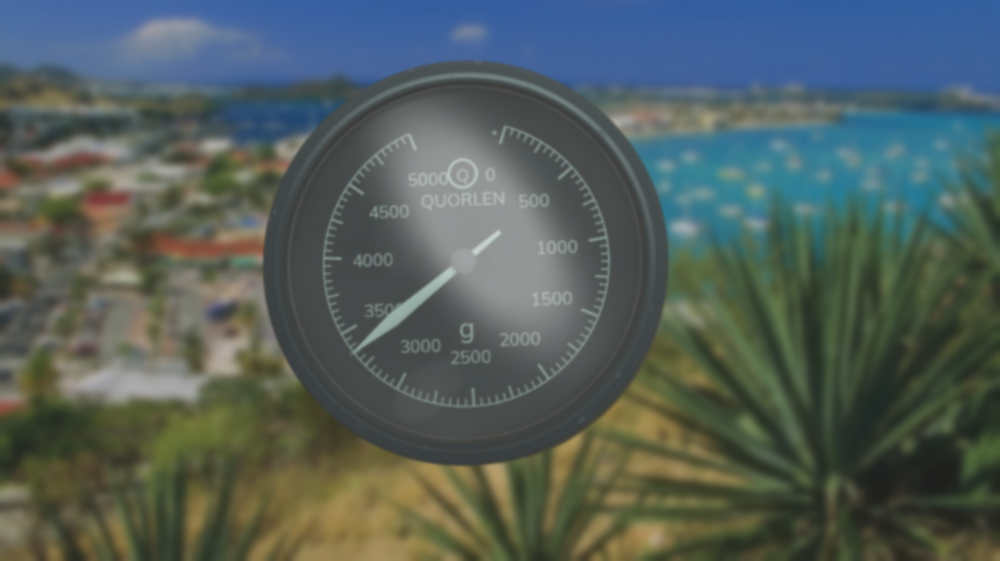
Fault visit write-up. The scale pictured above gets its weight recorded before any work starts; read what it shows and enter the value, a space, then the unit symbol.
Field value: 3350 g
